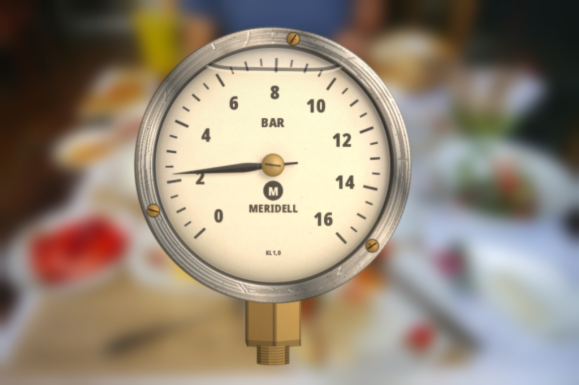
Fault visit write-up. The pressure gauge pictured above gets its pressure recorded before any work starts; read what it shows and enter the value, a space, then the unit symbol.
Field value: 2.25 bar
